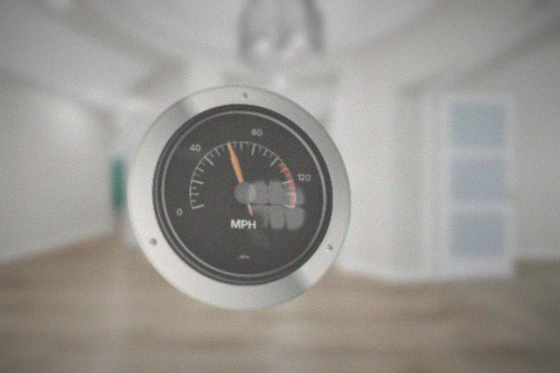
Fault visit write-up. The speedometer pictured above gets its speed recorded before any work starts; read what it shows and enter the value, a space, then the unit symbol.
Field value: 60 mph
